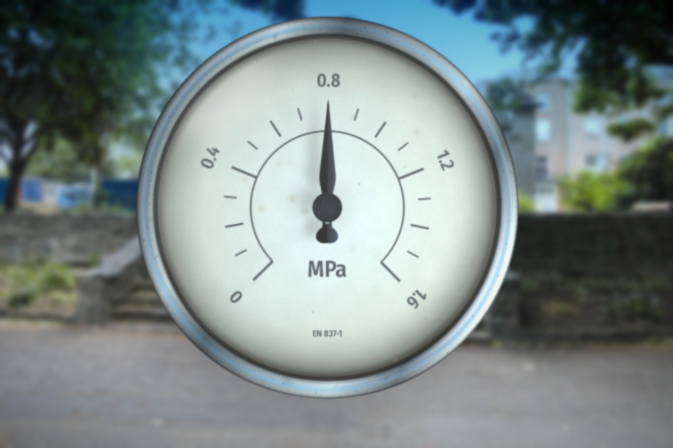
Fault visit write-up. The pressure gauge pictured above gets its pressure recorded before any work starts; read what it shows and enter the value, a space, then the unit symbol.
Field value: 0.8 MPa
